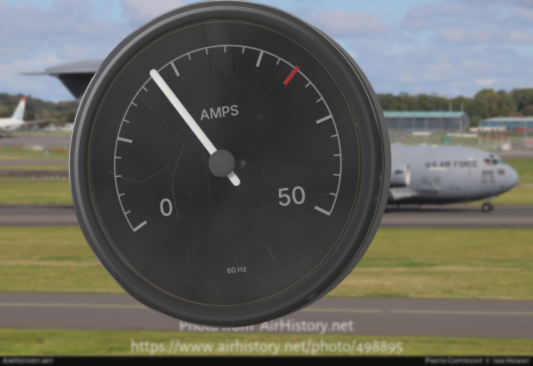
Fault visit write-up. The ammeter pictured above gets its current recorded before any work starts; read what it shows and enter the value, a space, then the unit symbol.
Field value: 18 A
